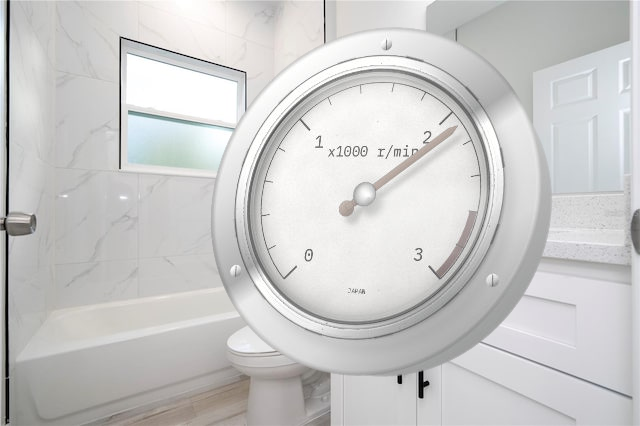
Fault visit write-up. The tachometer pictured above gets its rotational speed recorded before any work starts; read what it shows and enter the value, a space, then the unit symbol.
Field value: 2100 rpm
